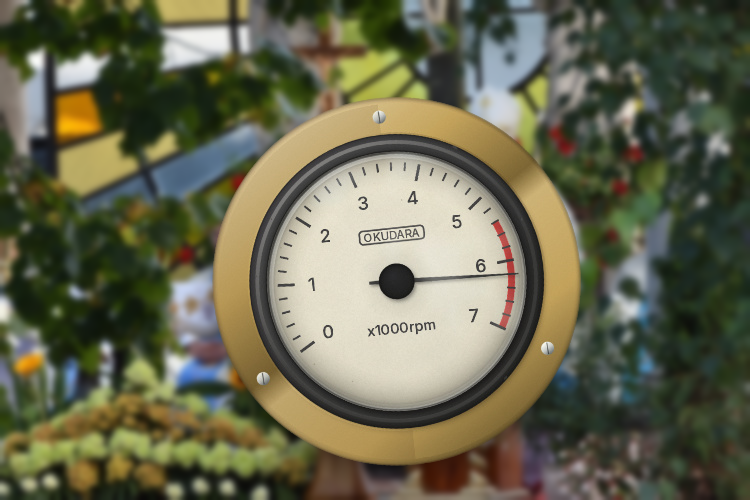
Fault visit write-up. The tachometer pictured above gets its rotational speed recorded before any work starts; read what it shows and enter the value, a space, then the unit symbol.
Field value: 6200 rpm
